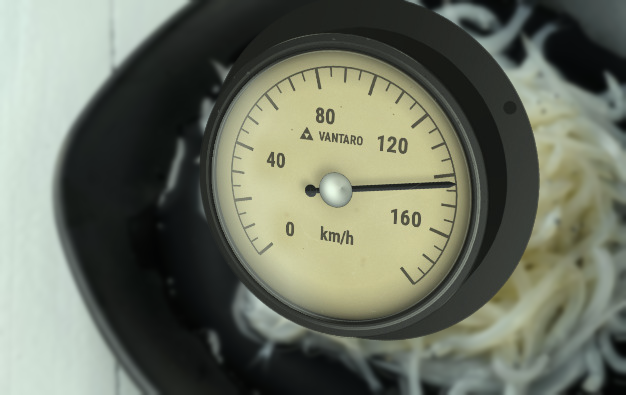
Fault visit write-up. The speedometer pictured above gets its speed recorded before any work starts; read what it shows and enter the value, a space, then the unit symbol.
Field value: 142.5 km/h
